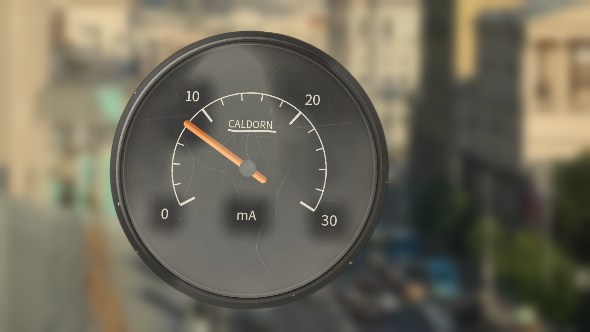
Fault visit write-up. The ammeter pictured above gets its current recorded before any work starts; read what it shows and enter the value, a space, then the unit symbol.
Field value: 8 mA
